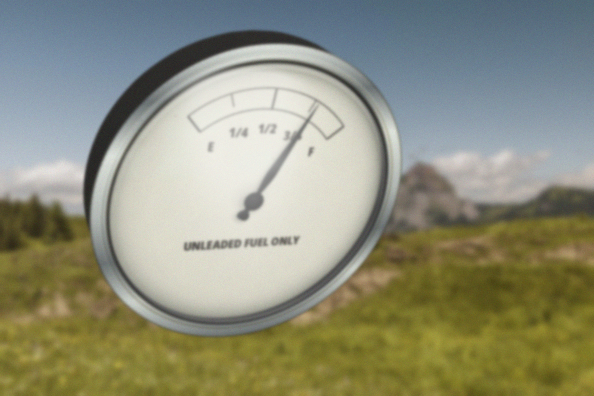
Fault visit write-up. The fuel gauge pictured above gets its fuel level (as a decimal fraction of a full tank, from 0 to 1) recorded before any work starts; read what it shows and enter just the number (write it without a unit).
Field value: 0.75
